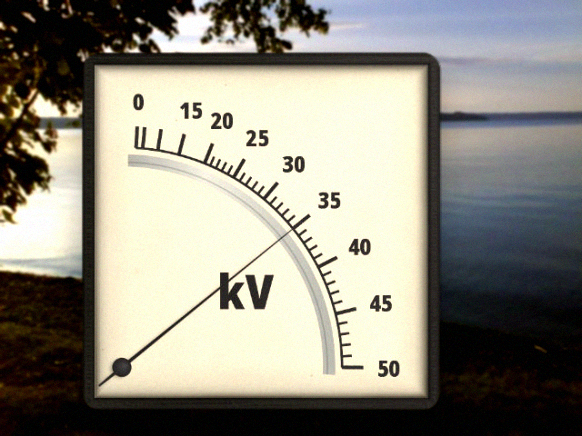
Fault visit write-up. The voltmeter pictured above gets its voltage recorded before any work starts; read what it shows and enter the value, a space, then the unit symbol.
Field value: 35 kV
